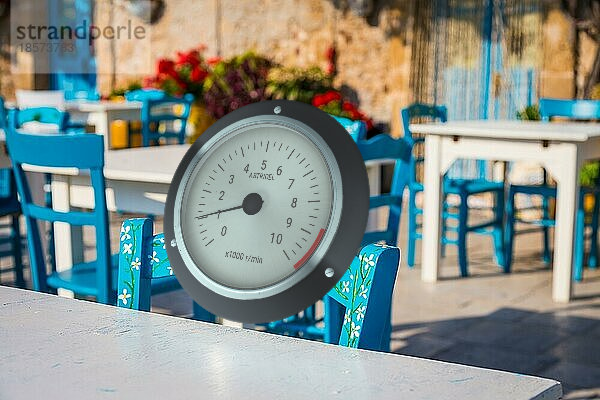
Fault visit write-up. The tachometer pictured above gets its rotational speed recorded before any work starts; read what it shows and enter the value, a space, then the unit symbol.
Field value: 1000 rpm
